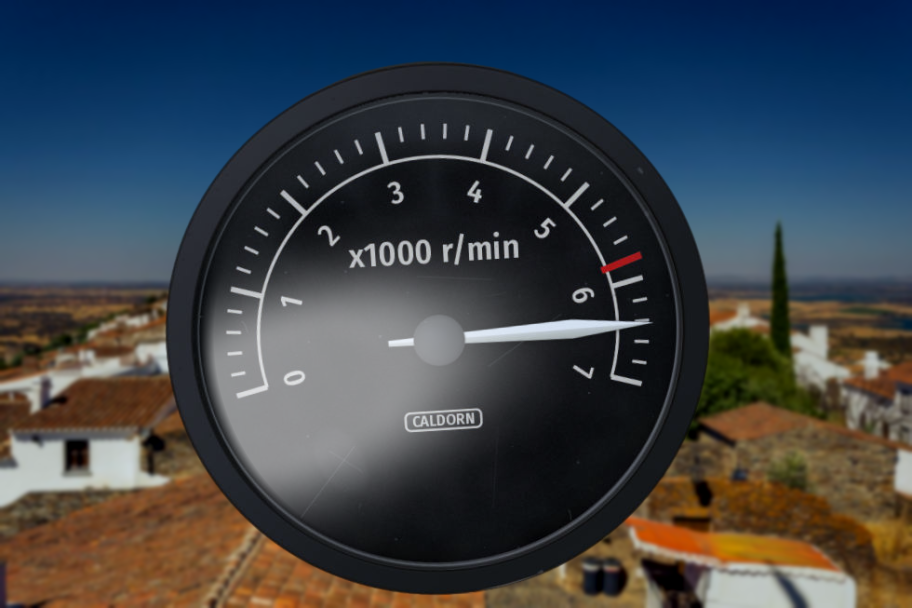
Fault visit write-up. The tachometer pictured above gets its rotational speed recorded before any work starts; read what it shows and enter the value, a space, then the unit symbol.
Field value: 6400 rpm
